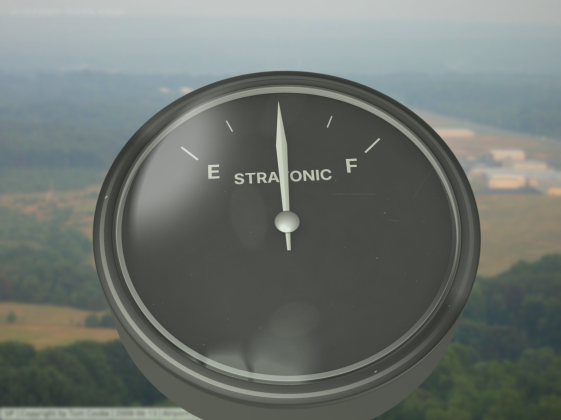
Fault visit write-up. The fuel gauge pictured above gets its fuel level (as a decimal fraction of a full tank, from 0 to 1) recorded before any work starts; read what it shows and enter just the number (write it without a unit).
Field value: 0.5
